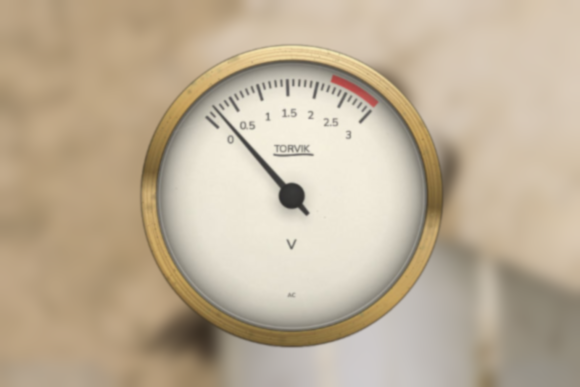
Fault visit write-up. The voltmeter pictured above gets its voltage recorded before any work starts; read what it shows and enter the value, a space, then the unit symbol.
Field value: 0.2 V
